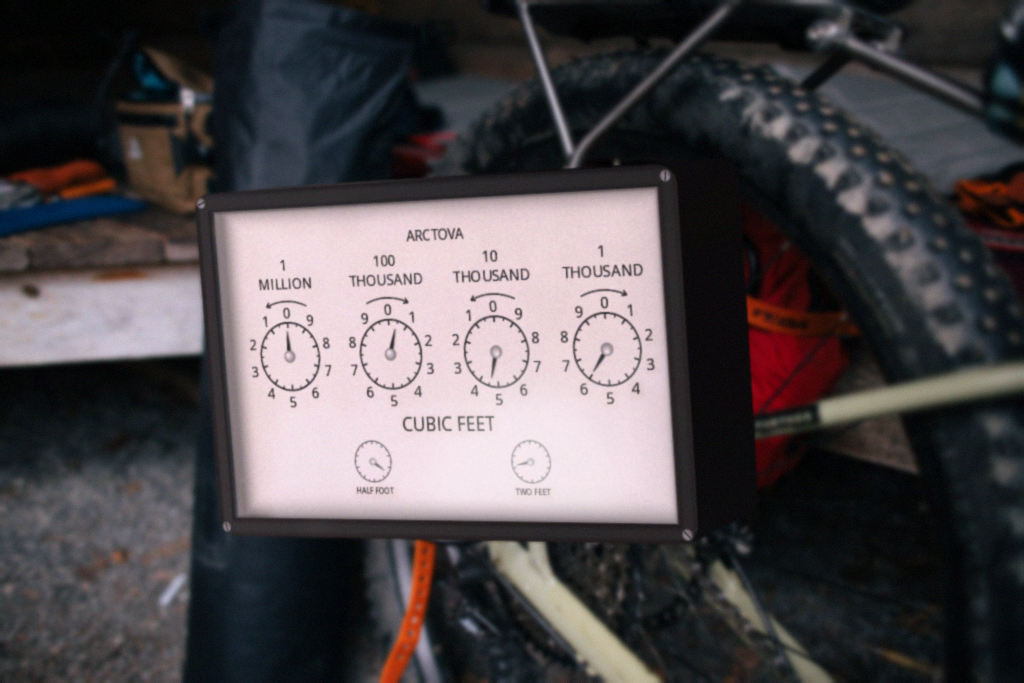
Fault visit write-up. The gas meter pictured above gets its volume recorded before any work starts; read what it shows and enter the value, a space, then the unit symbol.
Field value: 4600 ft³
